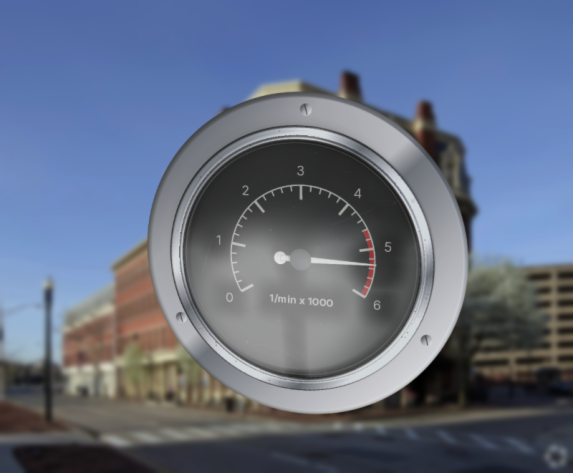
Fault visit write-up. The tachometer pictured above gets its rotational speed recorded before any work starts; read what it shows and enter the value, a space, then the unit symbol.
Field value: 5300 rpm
